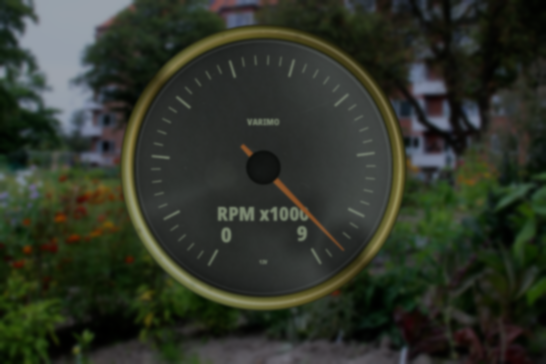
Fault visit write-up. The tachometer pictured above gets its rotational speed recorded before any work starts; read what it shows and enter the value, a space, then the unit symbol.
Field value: 8600 rpm
